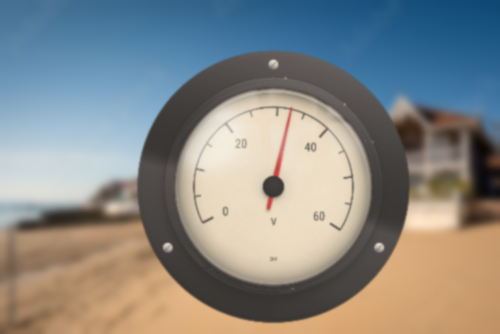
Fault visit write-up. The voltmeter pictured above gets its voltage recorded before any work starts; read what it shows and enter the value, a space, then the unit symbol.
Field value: 32.5 V
